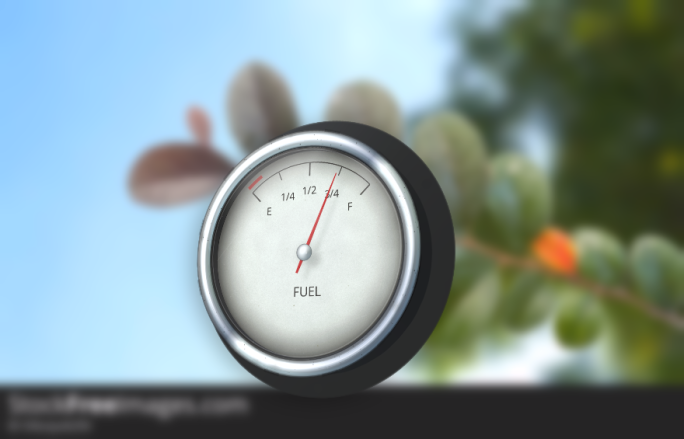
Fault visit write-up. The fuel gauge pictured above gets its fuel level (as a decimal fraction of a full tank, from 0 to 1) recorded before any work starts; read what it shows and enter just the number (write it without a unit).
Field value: 0.75
